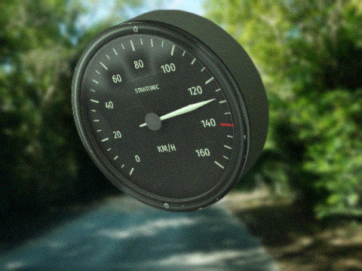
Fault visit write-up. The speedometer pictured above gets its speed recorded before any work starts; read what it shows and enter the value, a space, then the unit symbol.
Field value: 127.5 km/h
